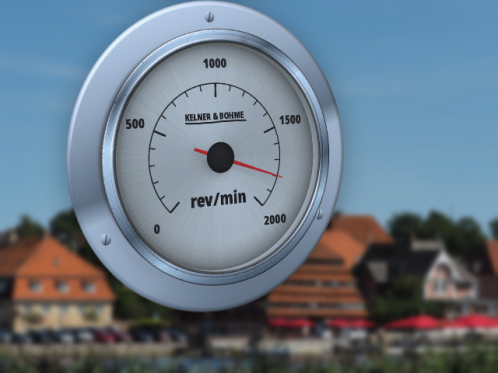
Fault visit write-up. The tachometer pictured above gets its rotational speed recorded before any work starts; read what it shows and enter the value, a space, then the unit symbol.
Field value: 1800 rpm
